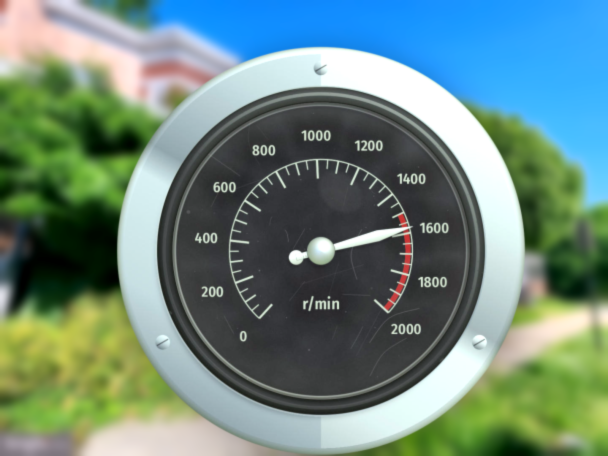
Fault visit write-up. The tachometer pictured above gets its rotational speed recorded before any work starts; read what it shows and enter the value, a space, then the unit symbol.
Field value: 1575 rpm
